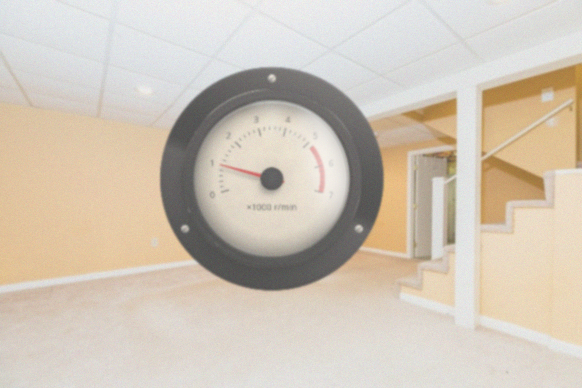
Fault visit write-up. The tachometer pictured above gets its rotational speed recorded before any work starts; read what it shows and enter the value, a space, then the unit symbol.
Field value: 1000 rpm
